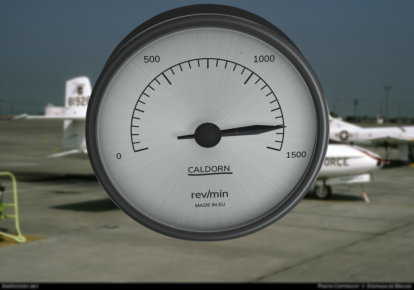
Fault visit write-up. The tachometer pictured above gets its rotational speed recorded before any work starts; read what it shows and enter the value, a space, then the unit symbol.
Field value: 1350 rpm
